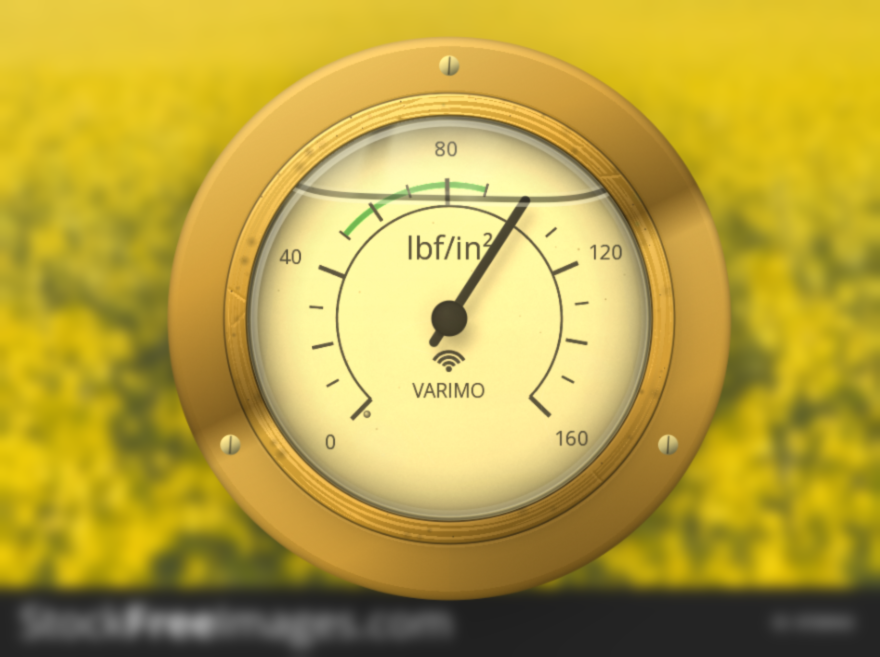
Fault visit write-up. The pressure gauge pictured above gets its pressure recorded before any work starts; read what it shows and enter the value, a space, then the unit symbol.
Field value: 100 psi
